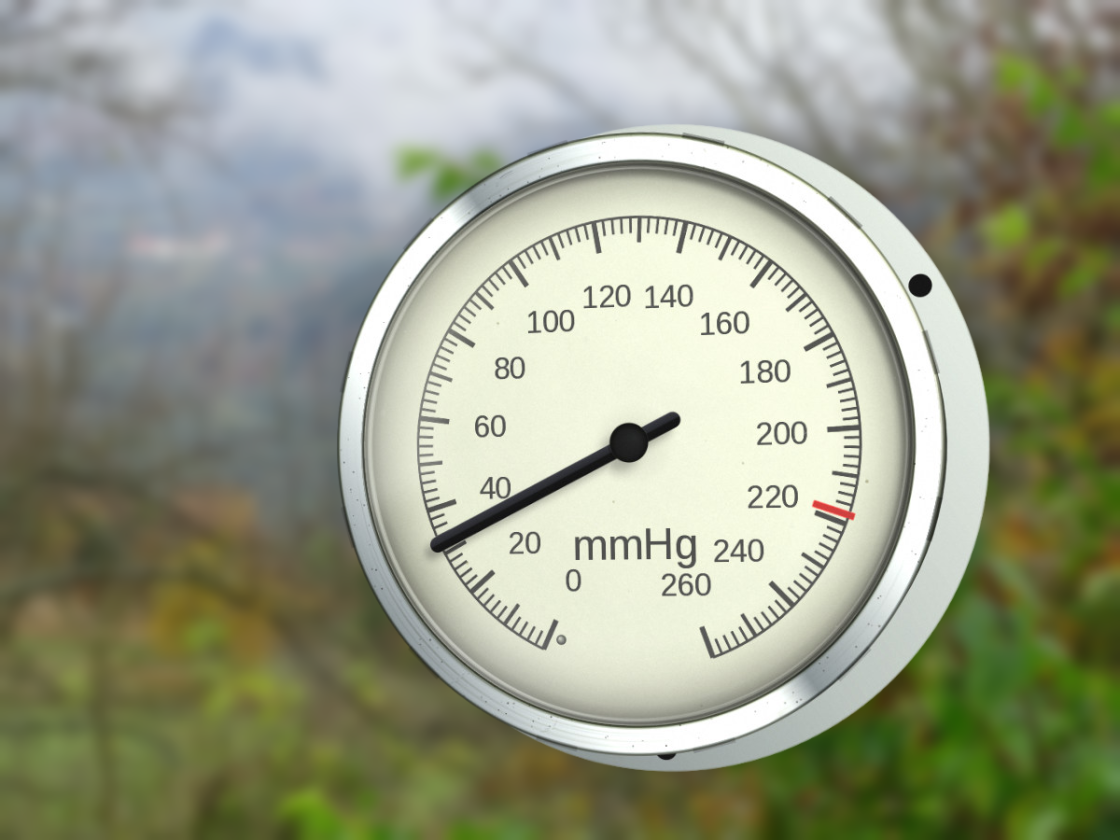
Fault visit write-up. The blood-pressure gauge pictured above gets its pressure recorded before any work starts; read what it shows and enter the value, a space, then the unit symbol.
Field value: 32 mmHg
